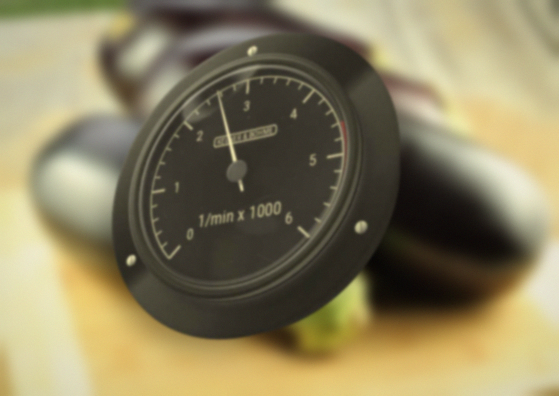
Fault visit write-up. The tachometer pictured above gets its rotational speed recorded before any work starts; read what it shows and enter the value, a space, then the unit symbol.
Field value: 2600 rpm
